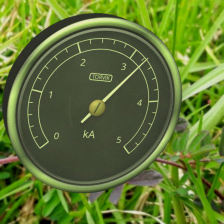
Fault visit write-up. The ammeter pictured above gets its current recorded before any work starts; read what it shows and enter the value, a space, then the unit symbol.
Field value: 3.2 kA
